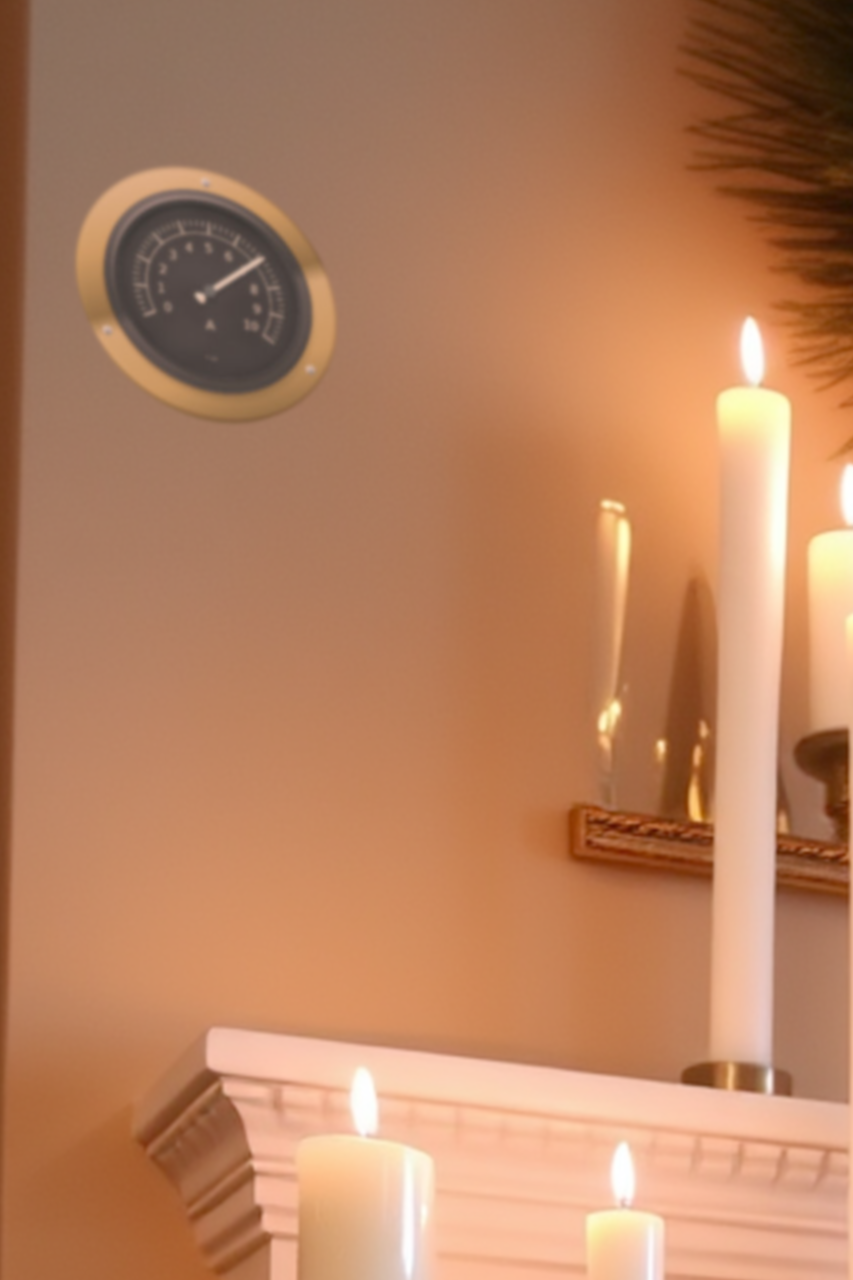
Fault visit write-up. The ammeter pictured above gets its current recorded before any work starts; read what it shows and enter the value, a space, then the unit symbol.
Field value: 7 A
